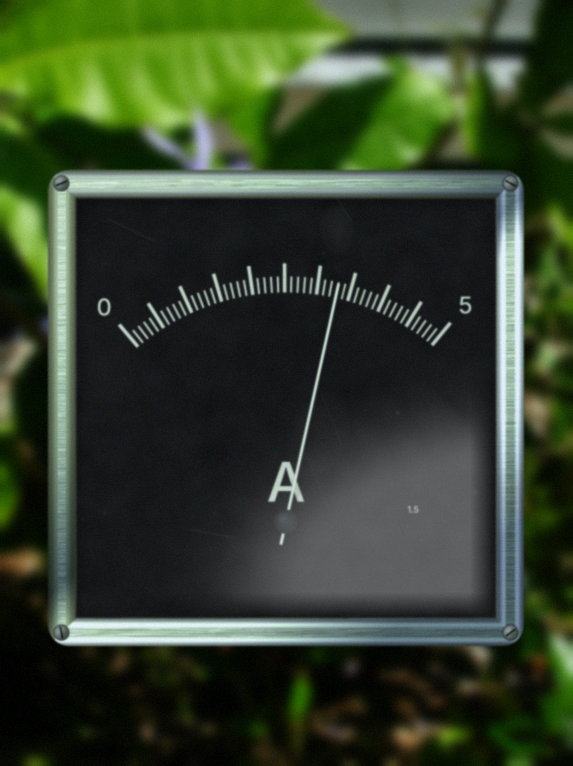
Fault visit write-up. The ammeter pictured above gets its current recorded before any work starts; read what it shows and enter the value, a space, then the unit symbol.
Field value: 3.3 A
